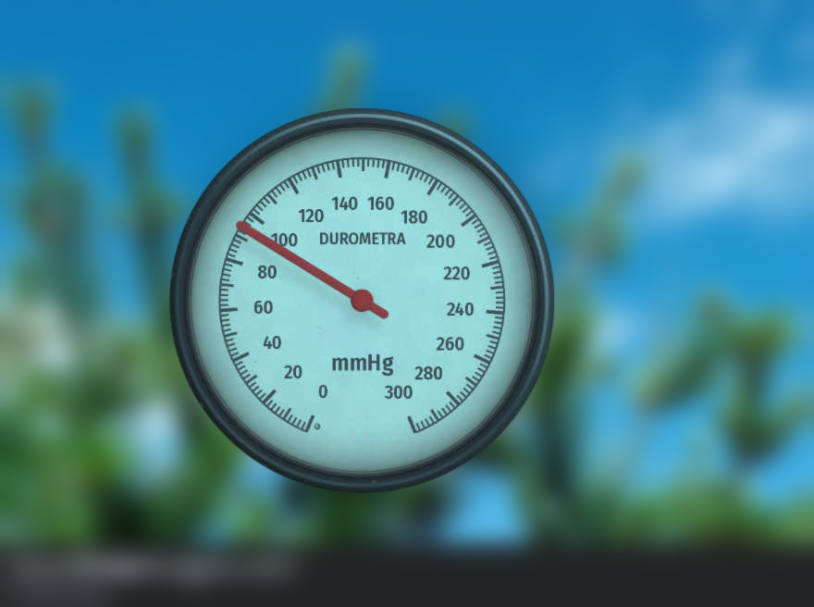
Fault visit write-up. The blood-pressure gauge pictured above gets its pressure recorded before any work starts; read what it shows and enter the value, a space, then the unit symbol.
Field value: 94 mmHg
